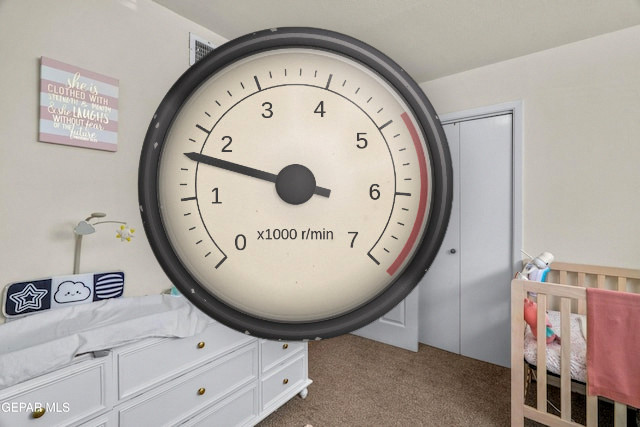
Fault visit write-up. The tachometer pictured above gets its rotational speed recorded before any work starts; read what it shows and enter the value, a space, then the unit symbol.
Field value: 1600 rpm
